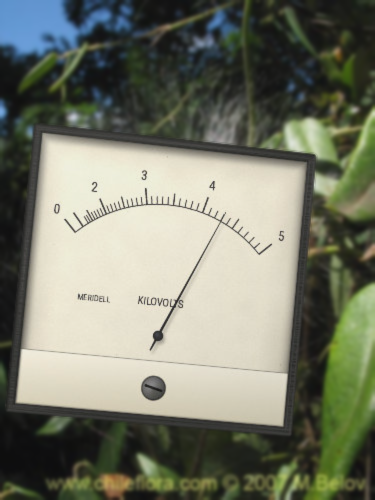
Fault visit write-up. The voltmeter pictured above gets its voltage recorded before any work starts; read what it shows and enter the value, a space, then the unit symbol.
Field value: 4.3 kV
